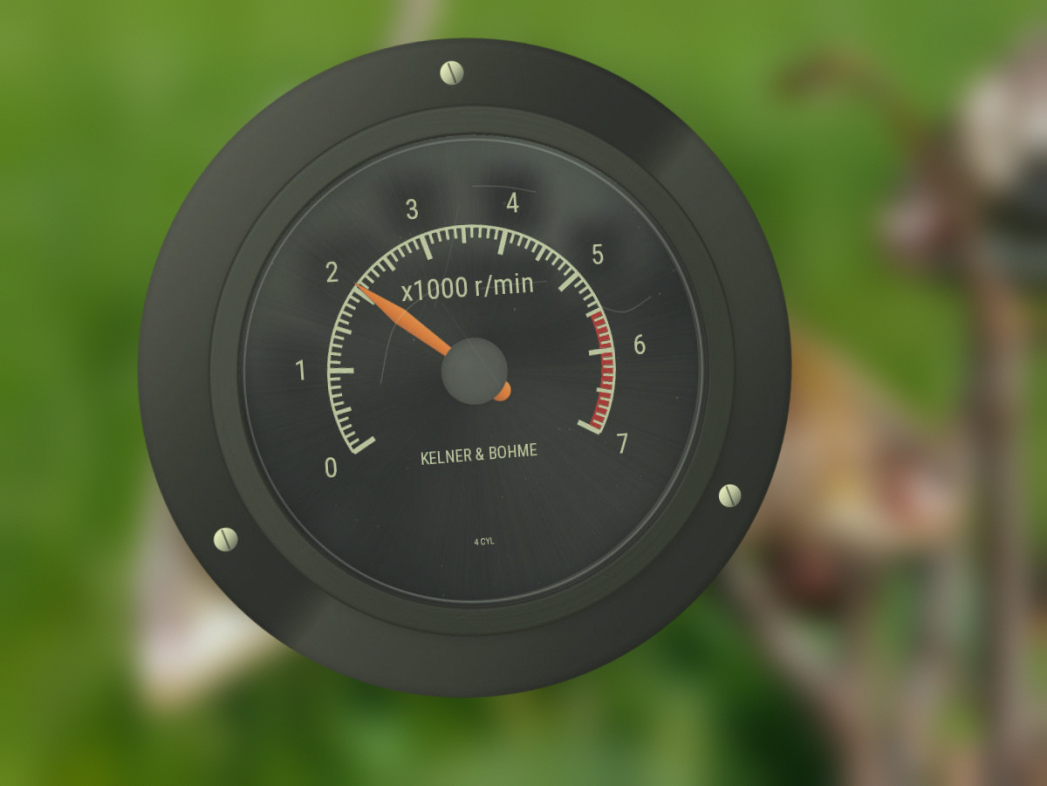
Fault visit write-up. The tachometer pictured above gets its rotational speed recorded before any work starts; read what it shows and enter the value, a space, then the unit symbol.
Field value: 2050 rpm
